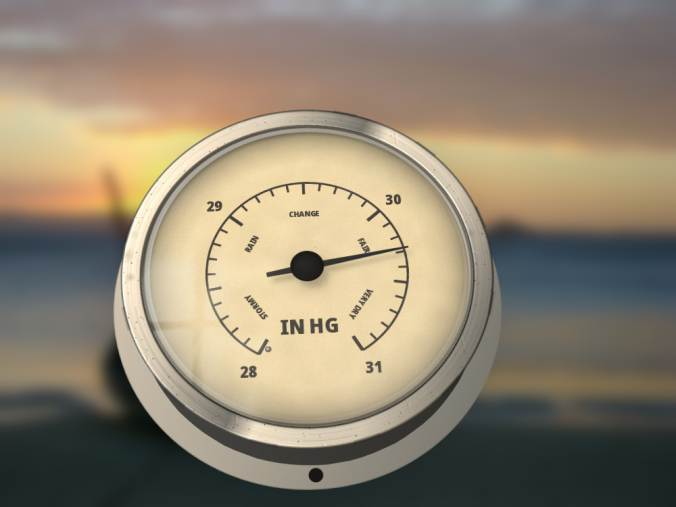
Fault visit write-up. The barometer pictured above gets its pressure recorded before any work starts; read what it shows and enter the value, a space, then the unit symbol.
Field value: 30.3 inHg
